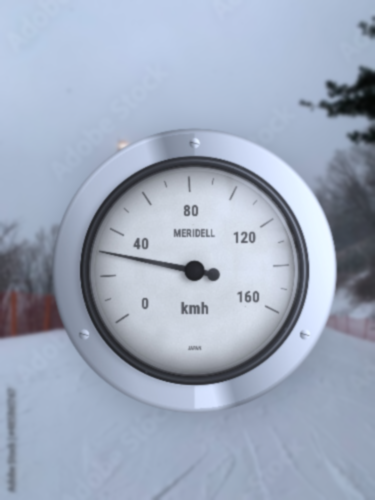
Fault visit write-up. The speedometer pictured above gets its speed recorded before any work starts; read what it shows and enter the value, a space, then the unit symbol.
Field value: 30 km/h
